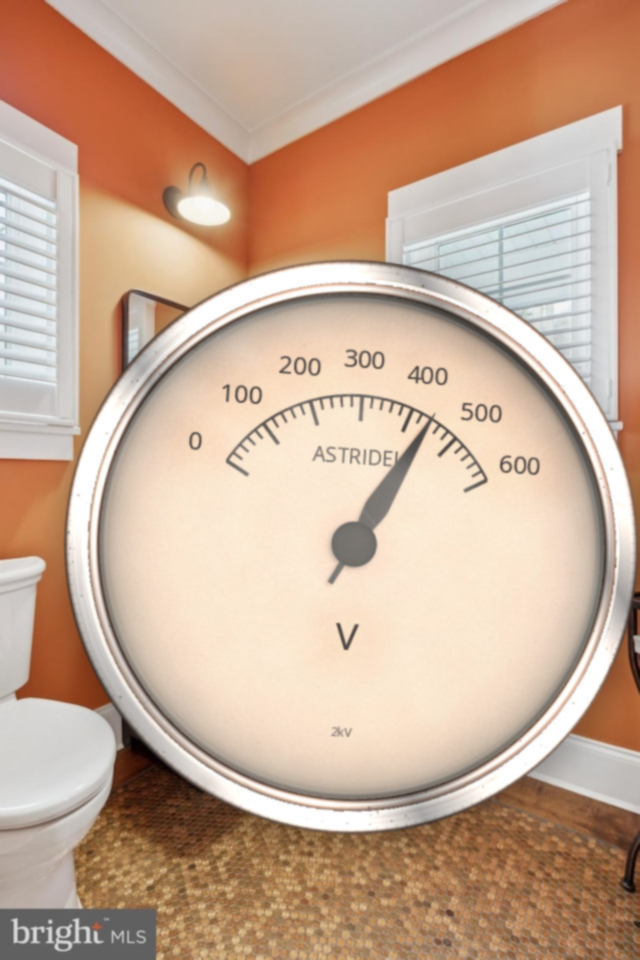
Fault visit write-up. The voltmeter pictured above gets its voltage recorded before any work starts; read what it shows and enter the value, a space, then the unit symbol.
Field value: 440 V
